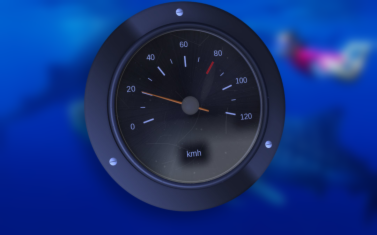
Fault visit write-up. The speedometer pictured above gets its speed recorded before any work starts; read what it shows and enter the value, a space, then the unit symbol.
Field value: 20 km/h
